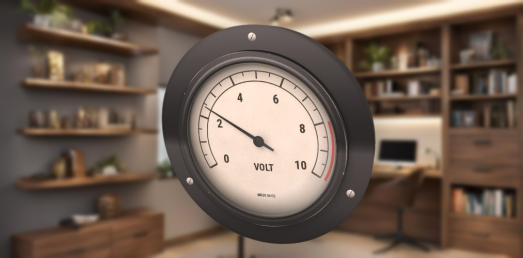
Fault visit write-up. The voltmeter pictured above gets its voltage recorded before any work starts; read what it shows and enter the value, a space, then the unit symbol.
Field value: 2.5 V
